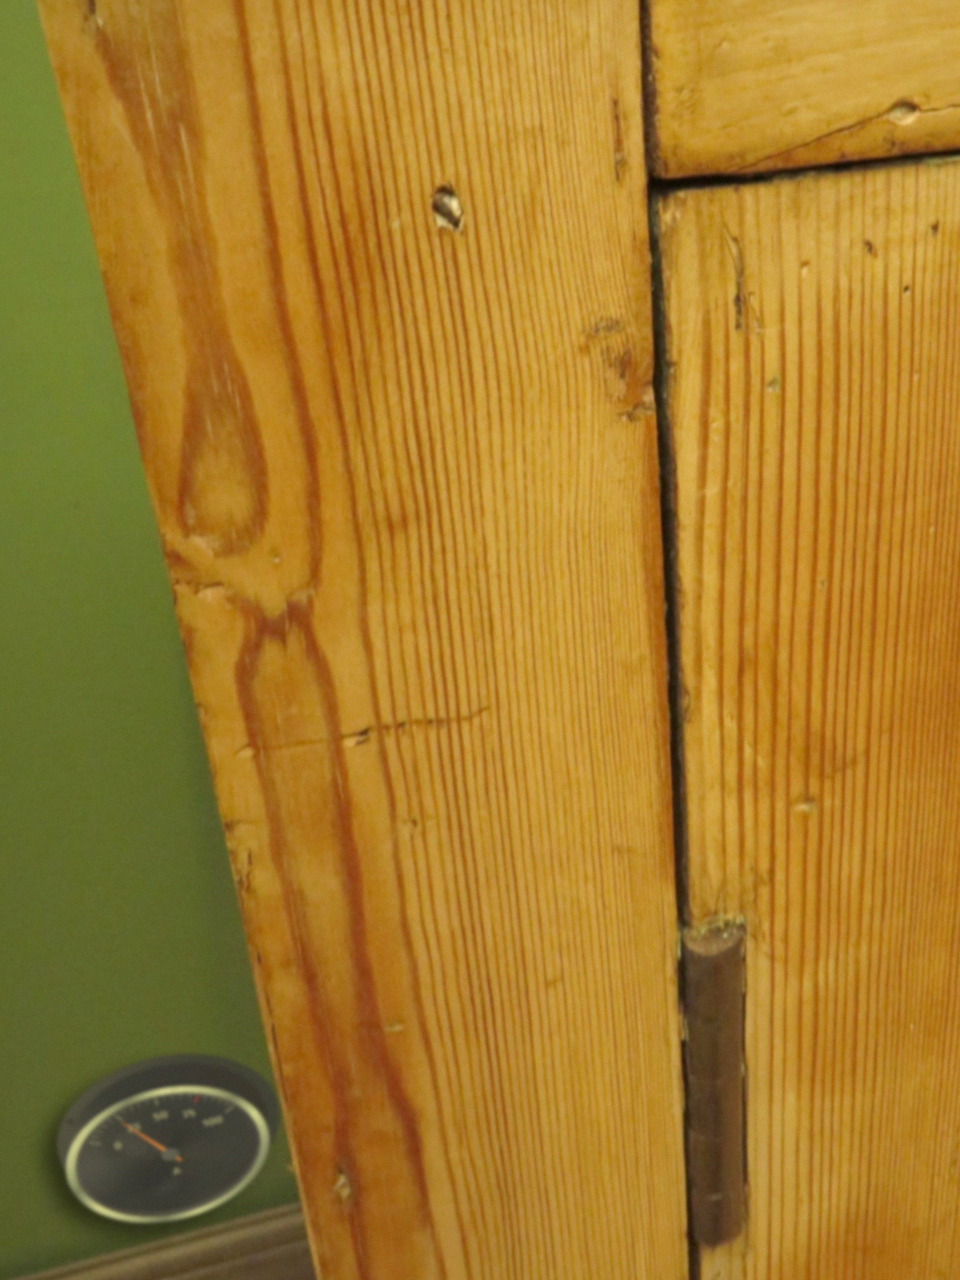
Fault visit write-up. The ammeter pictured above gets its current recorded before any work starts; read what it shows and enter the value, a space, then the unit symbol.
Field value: 25 A
